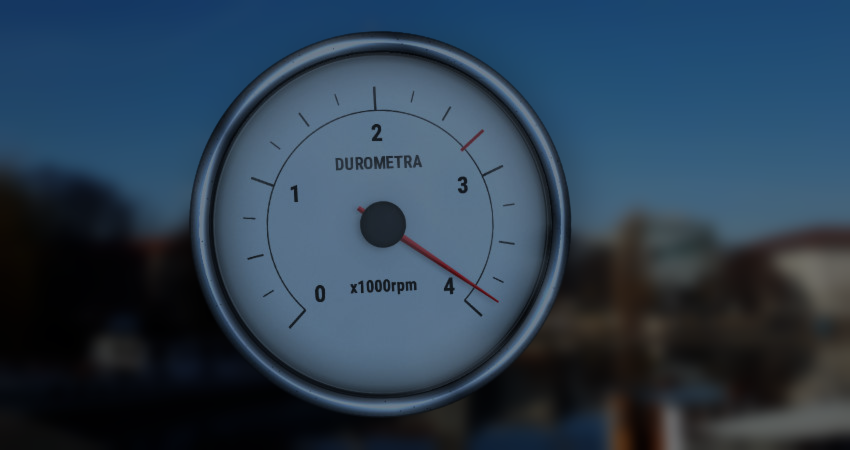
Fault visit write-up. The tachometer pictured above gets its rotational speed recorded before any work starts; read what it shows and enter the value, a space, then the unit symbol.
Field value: 3875 rpm
